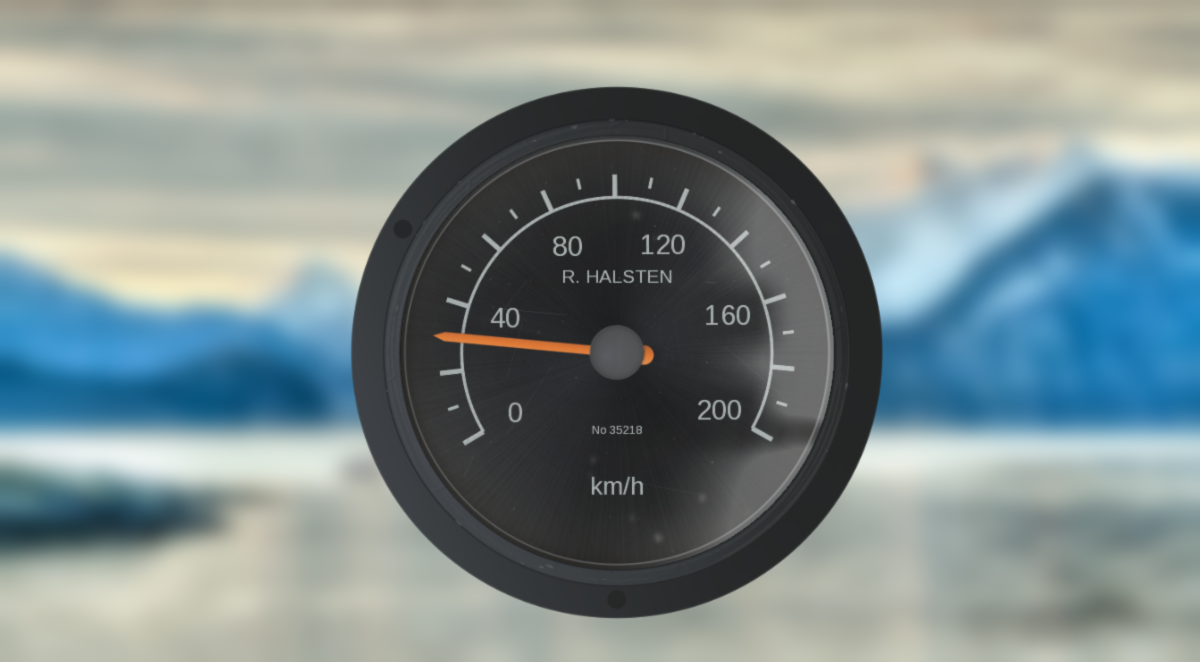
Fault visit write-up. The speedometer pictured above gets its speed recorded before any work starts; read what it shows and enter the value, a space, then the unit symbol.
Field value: 30 km/h
